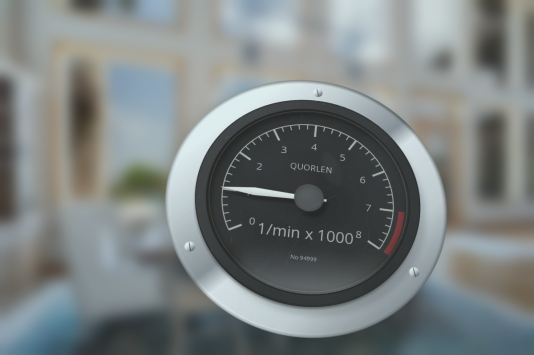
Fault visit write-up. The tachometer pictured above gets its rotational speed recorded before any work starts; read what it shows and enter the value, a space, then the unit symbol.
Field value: 1000 rpm
